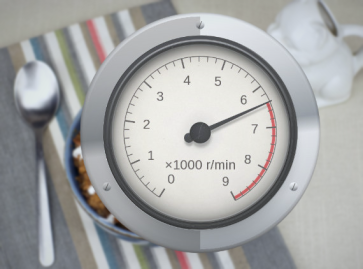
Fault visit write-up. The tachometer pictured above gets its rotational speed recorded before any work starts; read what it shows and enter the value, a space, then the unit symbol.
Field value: 6400 rpm
